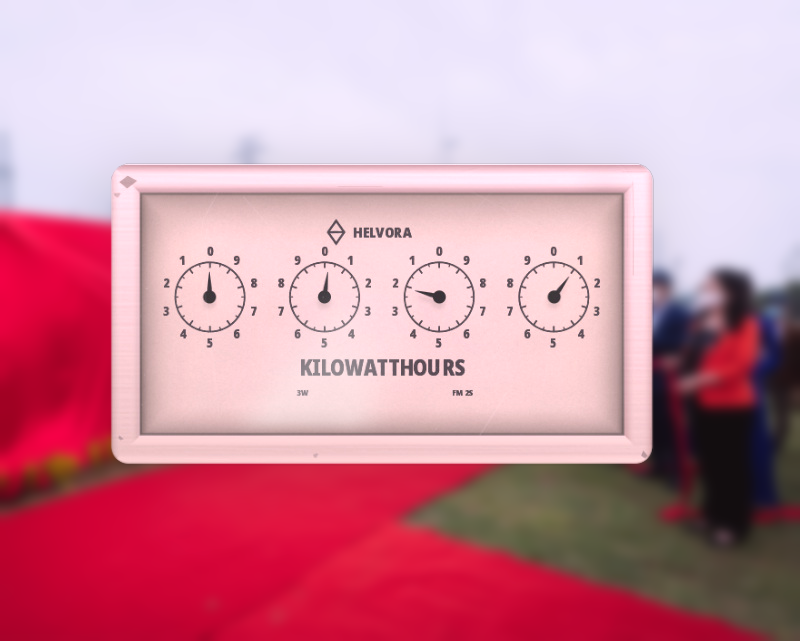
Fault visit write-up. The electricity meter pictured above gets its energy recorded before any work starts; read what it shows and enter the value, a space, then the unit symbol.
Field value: 21 kWh
